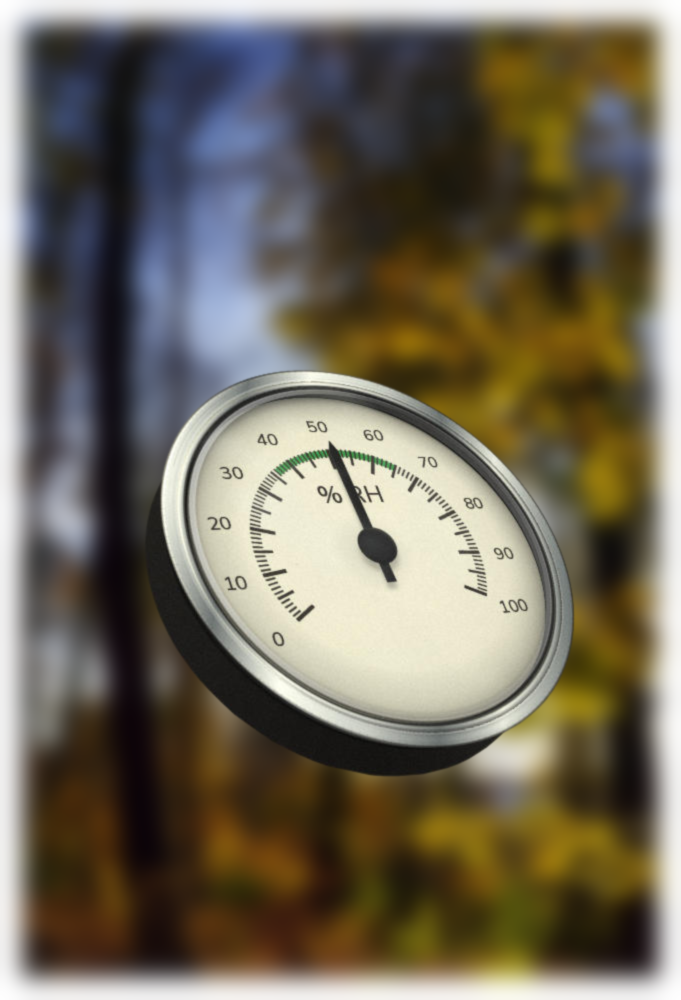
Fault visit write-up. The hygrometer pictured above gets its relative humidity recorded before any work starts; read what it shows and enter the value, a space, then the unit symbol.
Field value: 50 %
